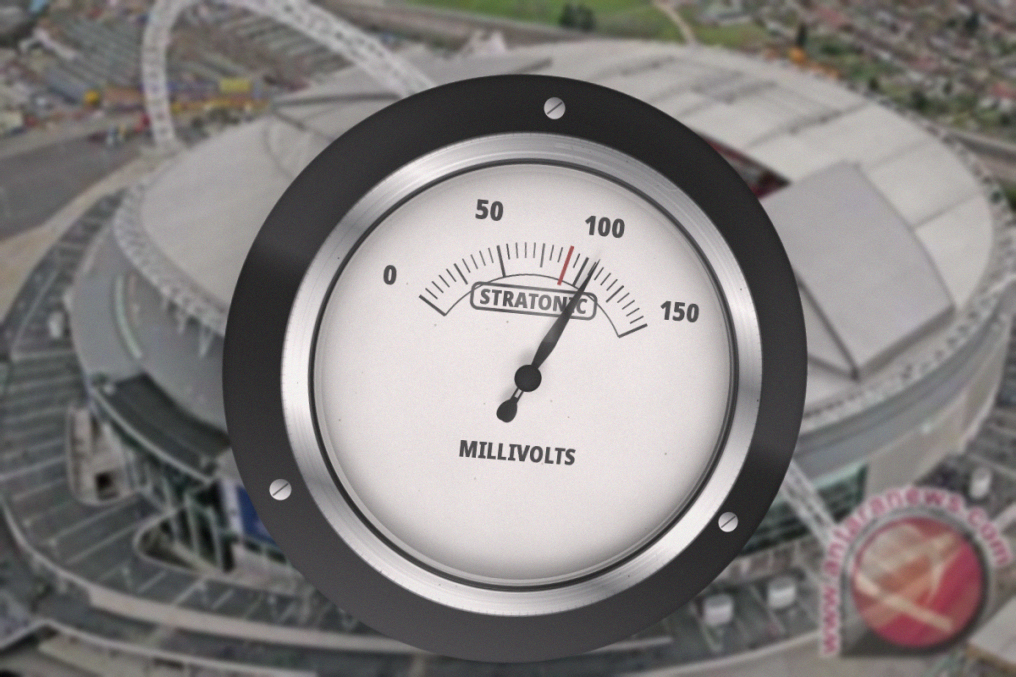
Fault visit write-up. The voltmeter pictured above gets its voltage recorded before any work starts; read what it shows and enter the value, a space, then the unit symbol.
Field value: 105 mV
